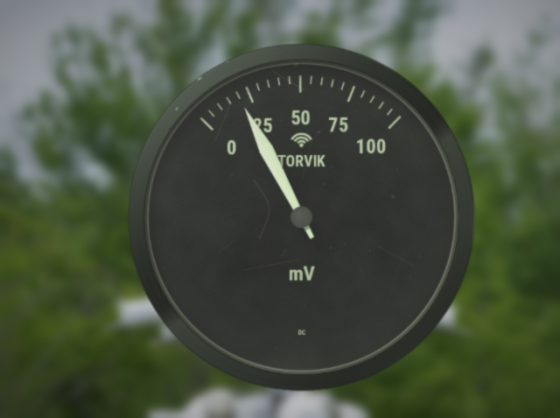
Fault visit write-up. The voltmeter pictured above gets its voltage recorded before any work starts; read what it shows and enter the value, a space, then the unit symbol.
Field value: 20 mV
